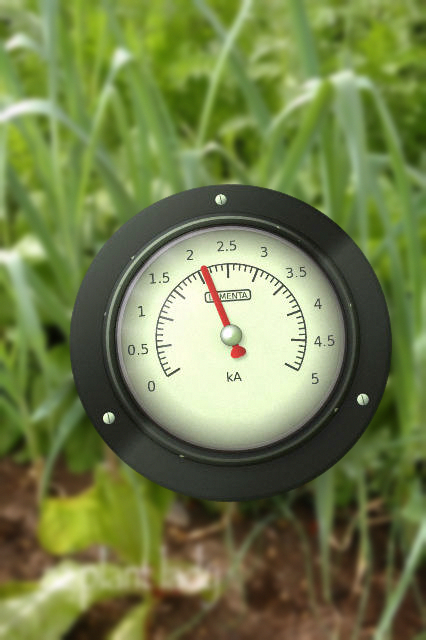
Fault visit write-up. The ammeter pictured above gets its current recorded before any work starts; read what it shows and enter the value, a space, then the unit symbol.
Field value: 2.1 kA
